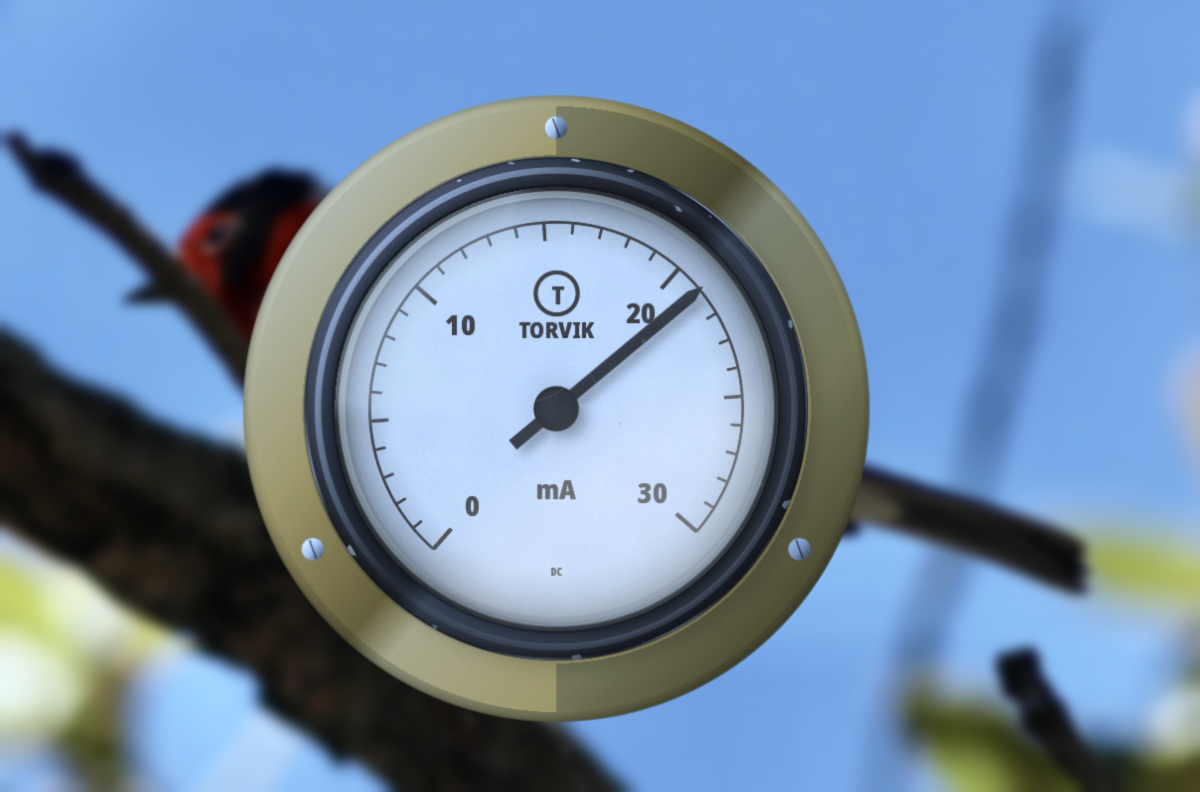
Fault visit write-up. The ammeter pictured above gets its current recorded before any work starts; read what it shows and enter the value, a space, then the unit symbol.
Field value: 21 mA
